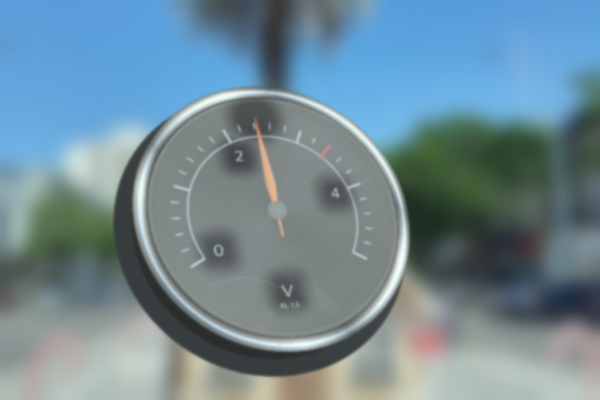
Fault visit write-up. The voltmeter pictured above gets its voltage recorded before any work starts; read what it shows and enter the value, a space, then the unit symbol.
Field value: 2.4 V
